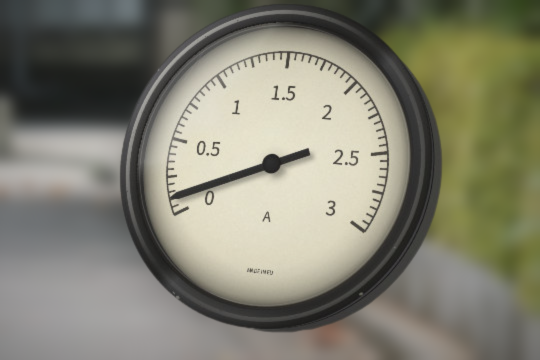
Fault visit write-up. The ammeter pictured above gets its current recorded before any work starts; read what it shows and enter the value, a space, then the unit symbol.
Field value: 0.1 A
